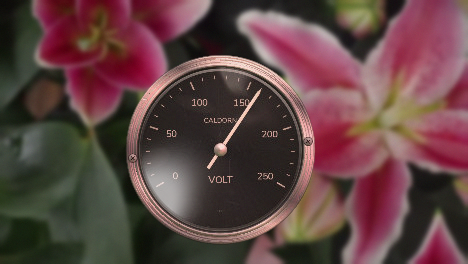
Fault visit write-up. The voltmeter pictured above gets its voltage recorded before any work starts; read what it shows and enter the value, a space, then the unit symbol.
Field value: 160 V
